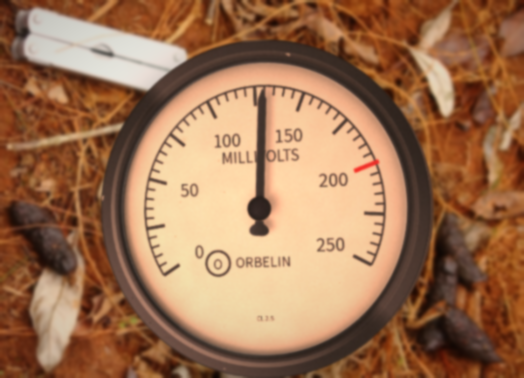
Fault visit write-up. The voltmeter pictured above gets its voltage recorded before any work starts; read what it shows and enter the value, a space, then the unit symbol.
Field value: 130 mV
